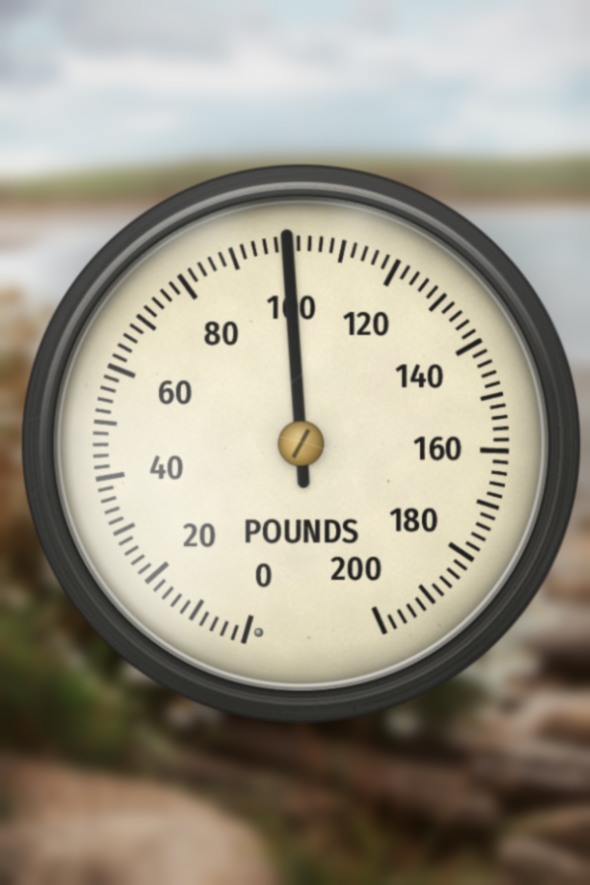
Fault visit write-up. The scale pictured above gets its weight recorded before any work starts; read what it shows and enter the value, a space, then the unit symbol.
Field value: 100 lb
